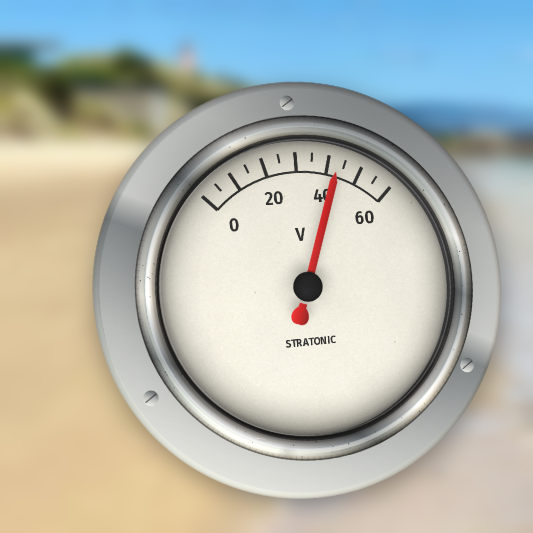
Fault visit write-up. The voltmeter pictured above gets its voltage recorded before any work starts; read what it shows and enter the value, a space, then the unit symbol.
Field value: 42.5 V
